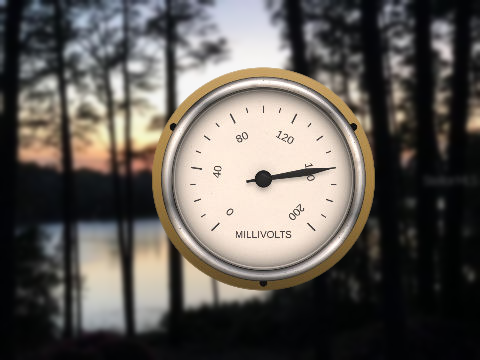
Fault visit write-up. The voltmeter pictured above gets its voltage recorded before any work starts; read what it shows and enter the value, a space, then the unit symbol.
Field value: 160 mV
